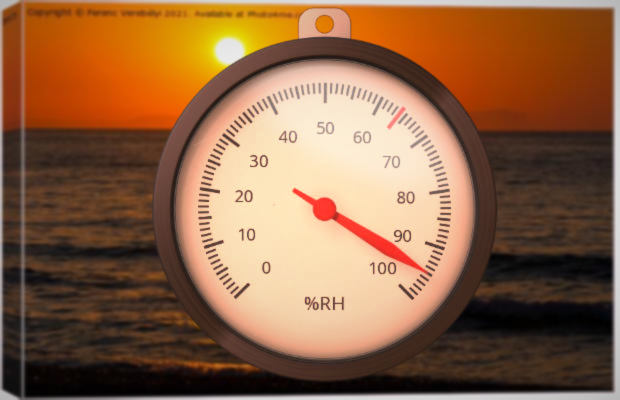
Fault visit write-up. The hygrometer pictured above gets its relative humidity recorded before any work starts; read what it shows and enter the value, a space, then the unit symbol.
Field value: 95 %
